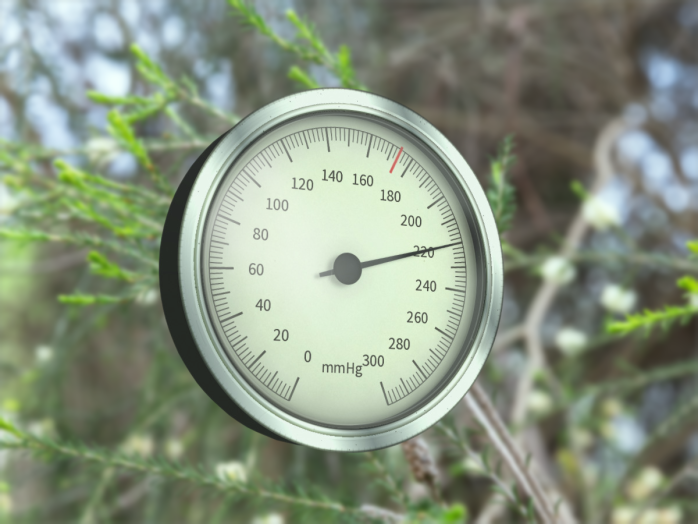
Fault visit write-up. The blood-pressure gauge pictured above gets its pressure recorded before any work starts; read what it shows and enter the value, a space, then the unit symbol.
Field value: 220 mmHg
